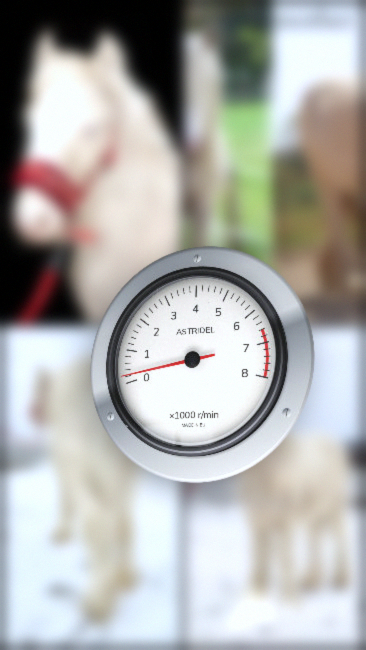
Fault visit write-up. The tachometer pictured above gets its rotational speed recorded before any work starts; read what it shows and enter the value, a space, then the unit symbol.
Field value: 200 rpm
